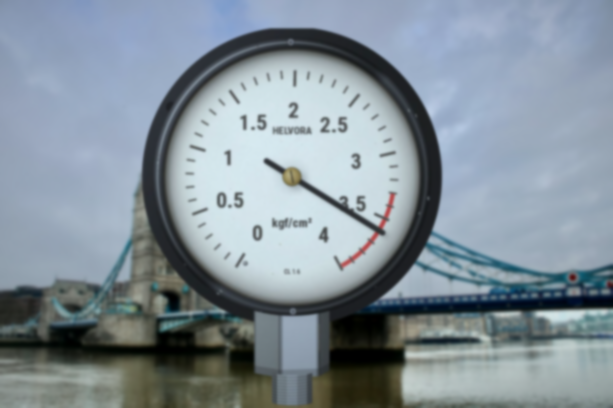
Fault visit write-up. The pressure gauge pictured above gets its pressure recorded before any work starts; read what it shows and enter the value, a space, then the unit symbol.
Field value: 3.6 kg/cm²
